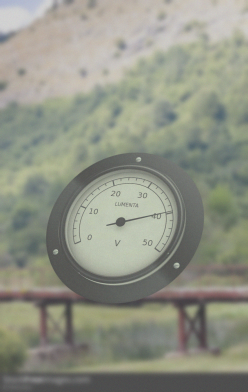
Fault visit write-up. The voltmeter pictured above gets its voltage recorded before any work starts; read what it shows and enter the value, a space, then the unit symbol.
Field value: 40 V
